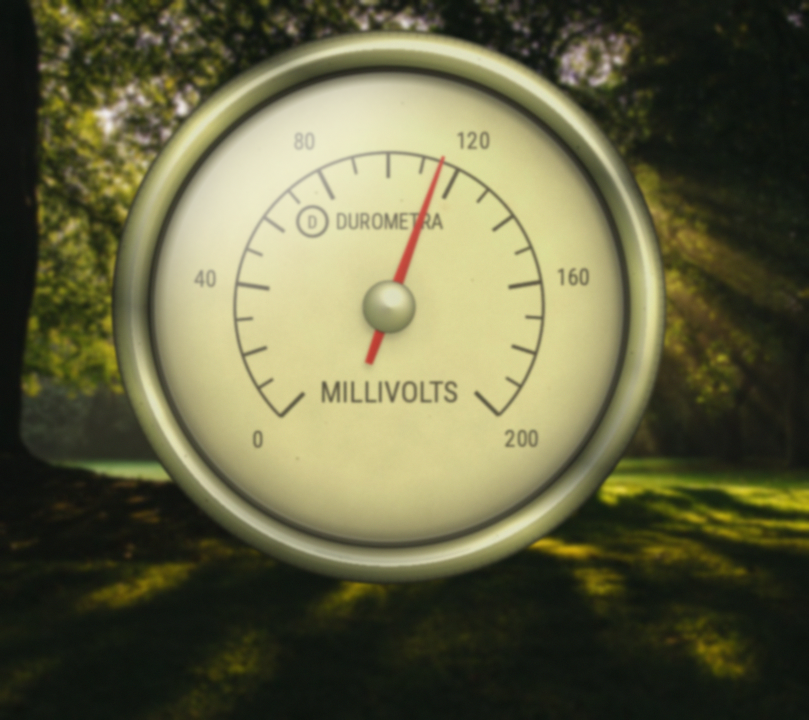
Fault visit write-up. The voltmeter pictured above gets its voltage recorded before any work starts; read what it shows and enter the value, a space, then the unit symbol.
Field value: 115 mV
